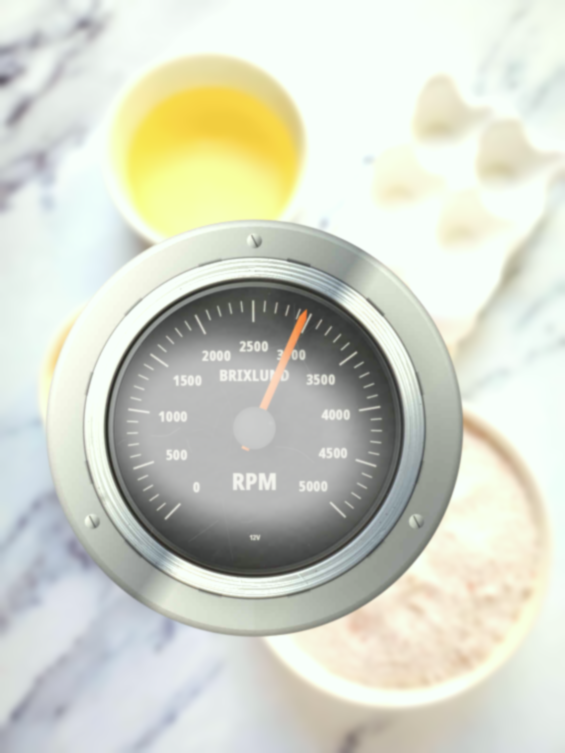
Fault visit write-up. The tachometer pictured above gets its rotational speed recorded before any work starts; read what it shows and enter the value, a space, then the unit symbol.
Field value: 2950 rpm
